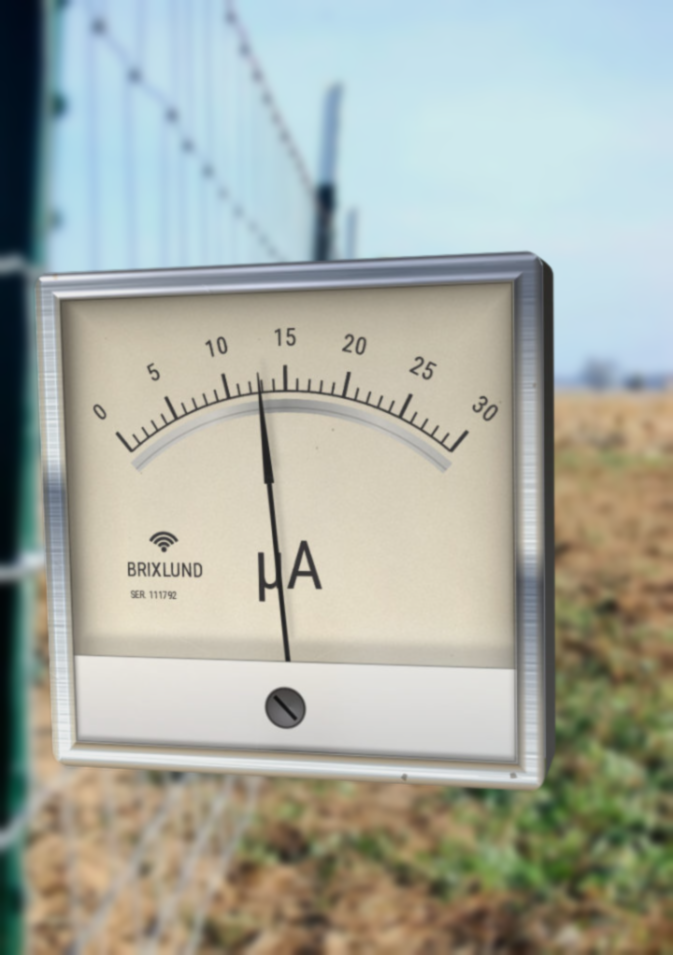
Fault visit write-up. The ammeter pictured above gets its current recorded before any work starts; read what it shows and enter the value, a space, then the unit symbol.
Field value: 13 µA
